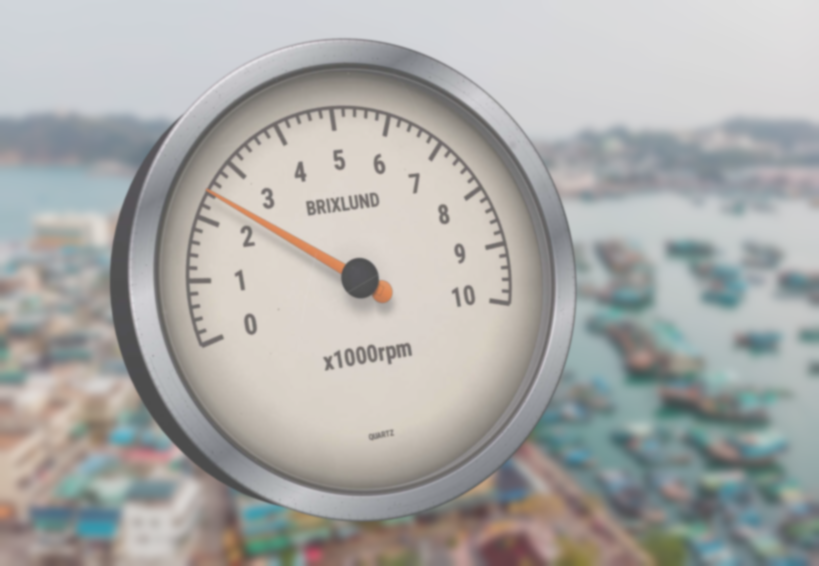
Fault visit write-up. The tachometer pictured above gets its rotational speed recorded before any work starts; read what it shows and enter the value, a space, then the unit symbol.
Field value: 2400 rpm
